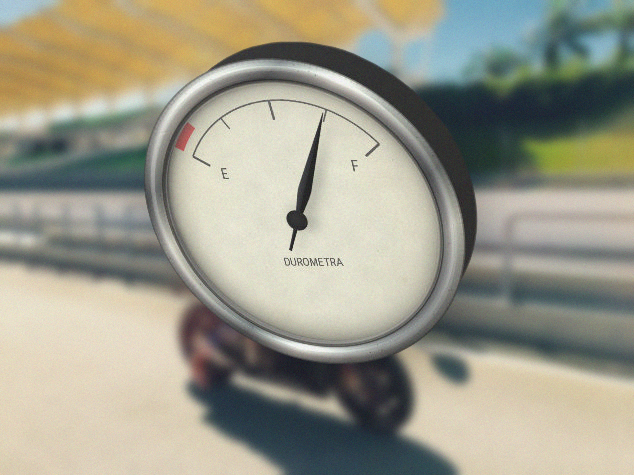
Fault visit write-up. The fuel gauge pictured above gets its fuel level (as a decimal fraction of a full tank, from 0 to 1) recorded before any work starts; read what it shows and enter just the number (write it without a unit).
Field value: 0.75
